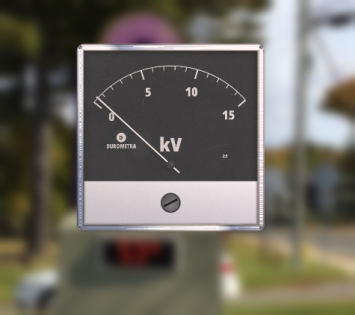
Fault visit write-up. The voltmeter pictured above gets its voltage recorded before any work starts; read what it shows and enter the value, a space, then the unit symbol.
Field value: 0.5 kV
